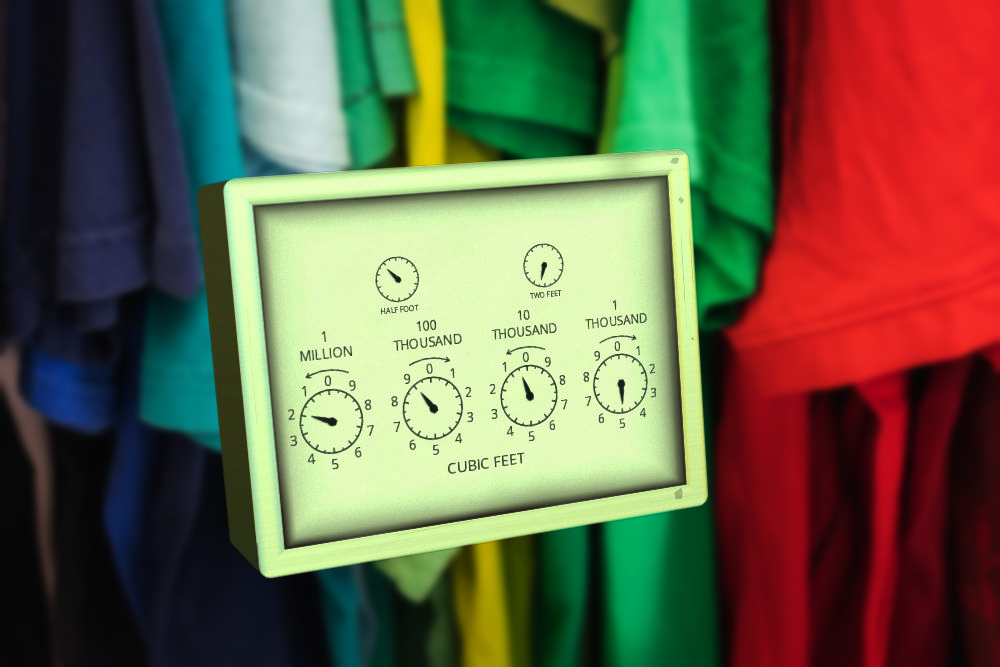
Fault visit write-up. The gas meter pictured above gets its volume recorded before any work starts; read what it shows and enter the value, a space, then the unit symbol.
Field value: 190500 ft³
